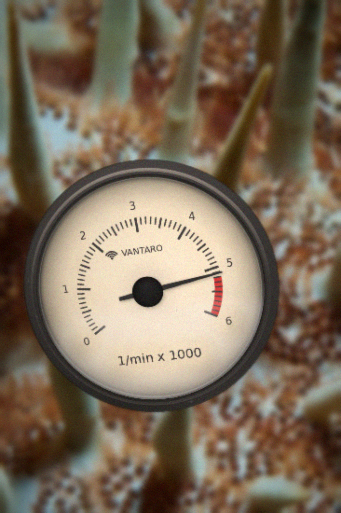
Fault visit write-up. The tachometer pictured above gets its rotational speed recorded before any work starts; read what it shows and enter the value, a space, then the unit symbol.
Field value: 5100 rpm
